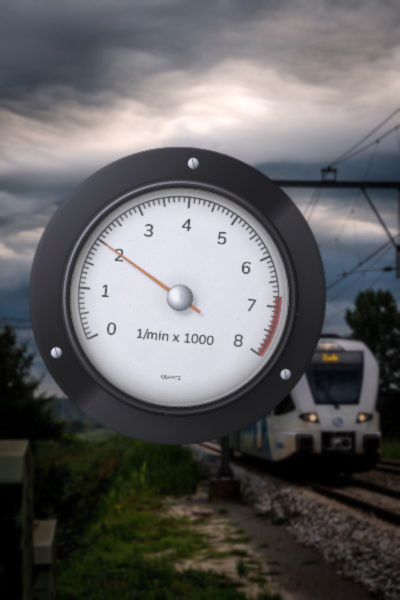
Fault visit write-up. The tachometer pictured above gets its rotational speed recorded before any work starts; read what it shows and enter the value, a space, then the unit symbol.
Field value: 2000 rpm
